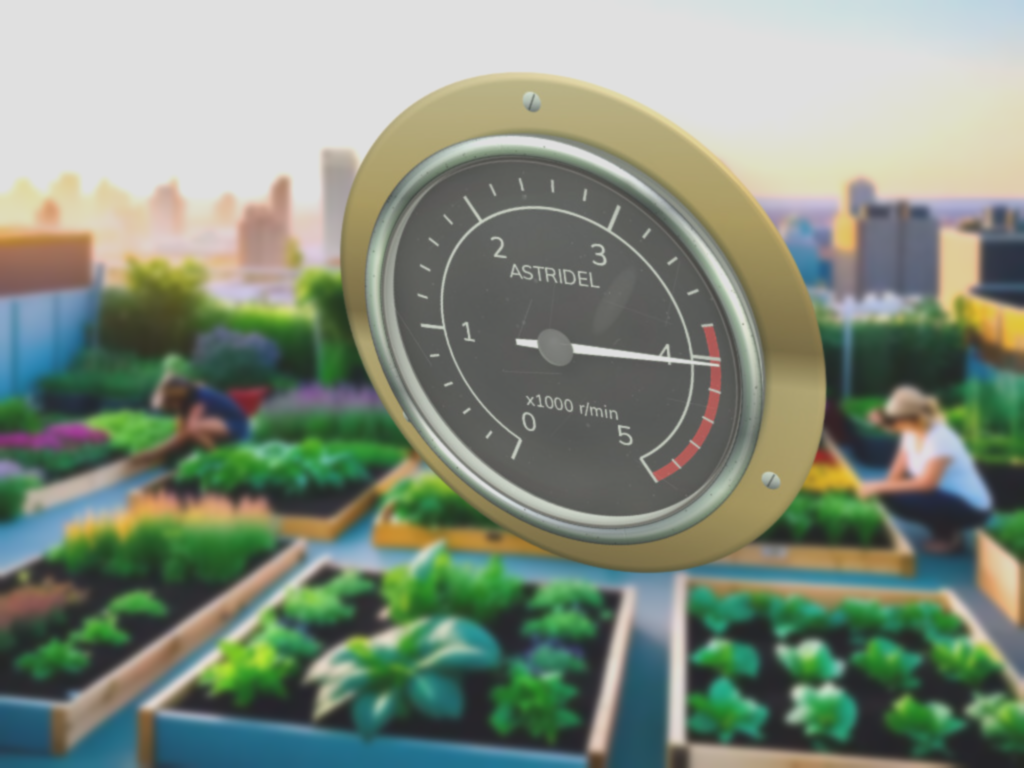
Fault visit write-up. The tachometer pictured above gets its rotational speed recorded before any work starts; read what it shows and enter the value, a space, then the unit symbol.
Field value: 4000 rpm
